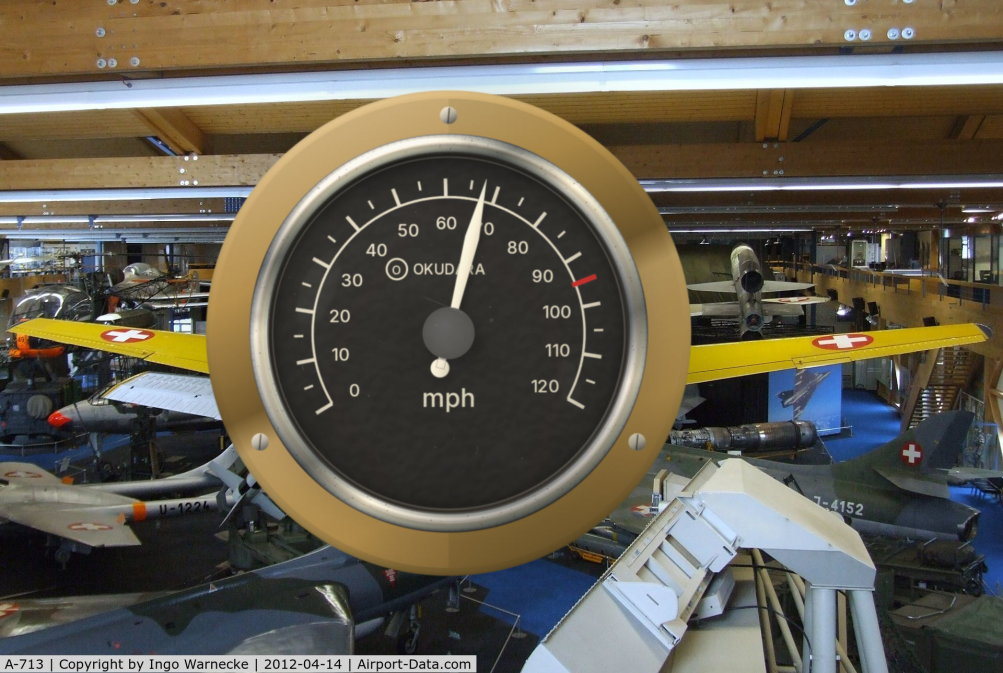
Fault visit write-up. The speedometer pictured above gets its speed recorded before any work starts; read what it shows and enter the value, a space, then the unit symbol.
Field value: 67.5 mph
